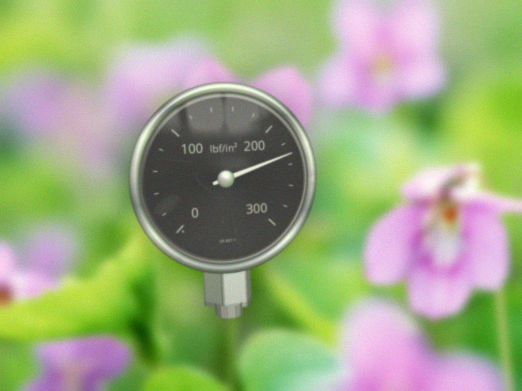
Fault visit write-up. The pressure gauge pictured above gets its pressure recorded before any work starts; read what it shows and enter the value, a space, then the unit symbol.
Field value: 230 psi
